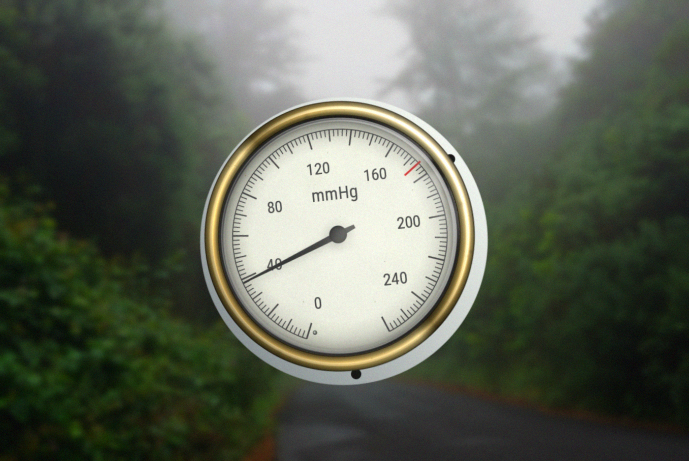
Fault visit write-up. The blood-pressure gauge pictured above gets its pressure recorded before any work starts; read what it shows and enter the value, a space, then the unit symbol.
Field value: 38 mmHg
